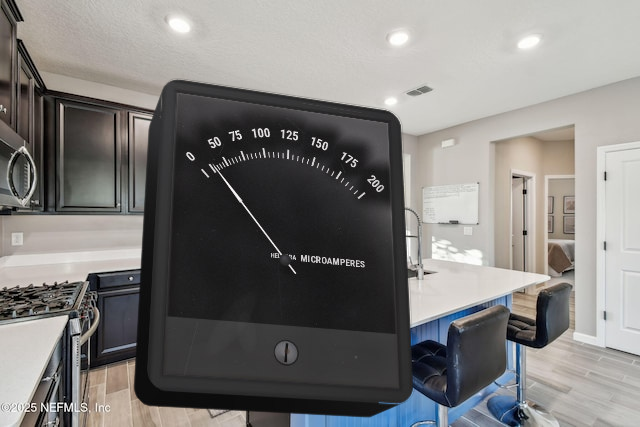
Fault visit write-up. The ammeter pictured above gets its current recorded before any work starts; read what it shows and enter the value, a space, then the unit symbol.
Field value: 25 µA
